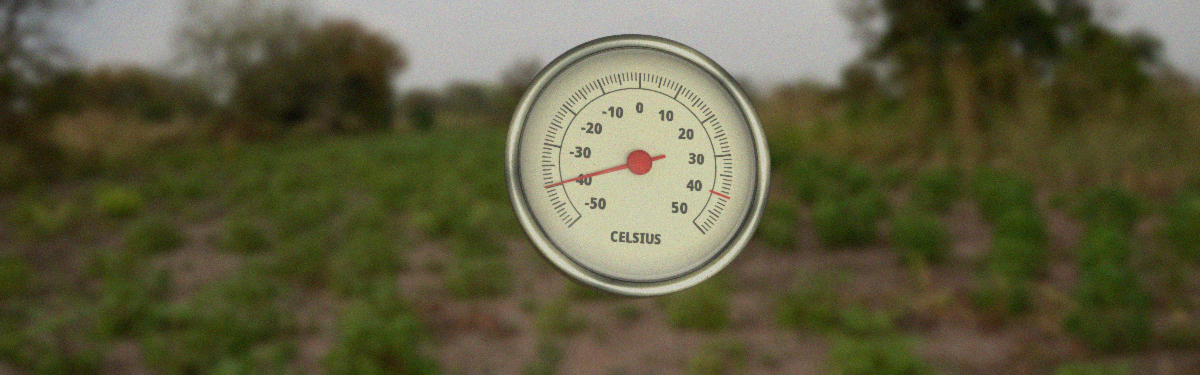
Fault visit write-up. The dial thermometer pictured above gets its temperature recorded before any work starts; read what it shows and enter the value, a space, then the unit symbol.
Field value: -40 °C
